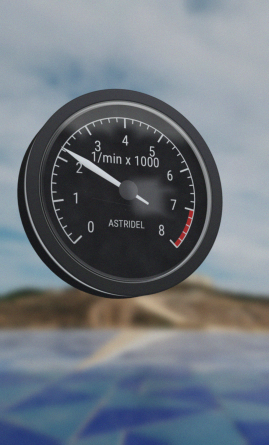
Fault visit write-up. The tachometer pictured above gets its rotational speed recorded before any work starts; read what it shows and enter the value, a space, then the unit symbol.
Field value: 2200 rpm
